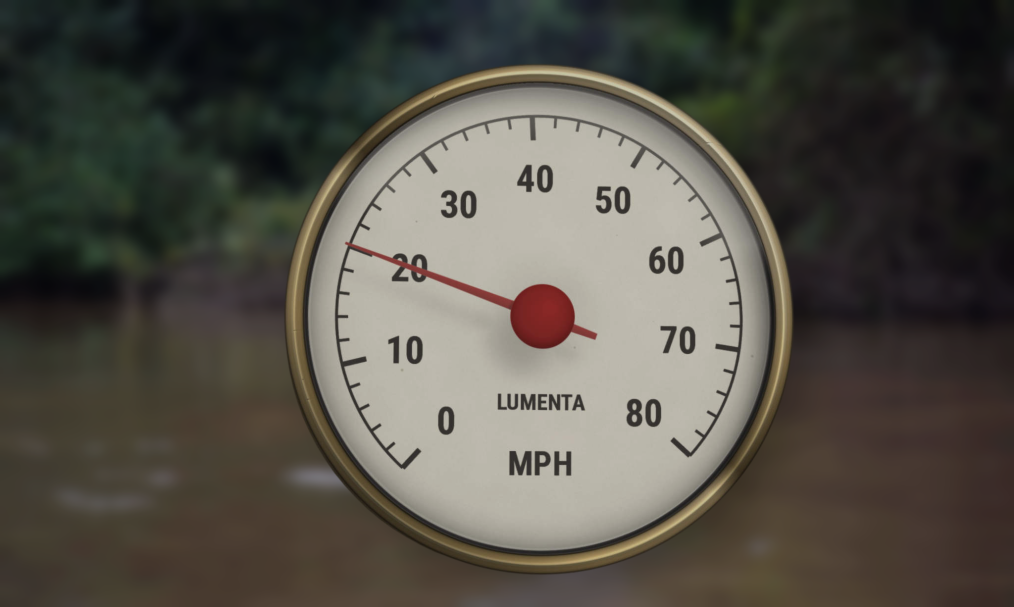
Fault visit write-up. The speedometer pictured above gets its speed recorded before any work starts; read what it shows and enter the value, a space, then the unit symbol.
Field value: 20 mph
